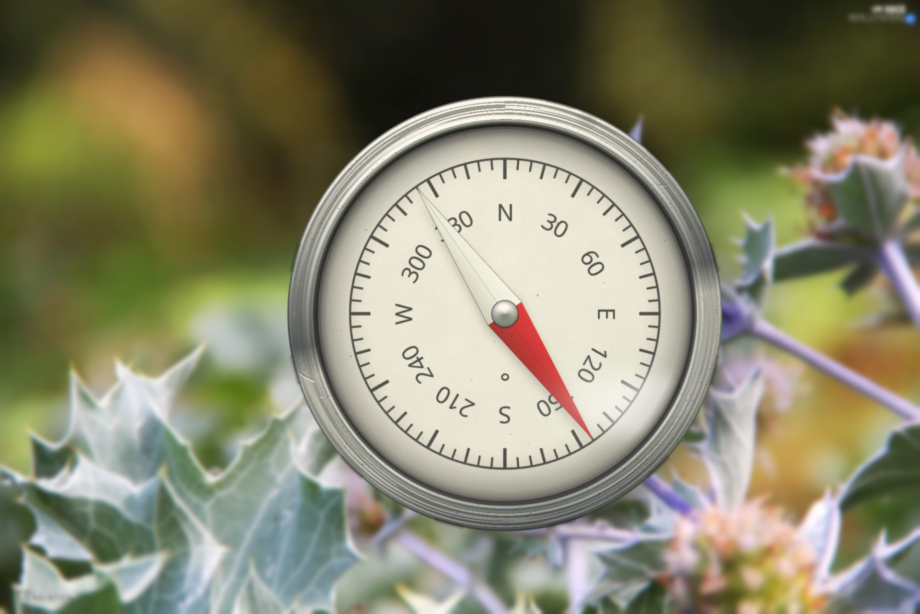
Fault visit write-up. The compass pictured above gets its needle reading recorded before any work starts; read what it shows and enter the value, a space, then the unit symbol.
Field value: 145 °
